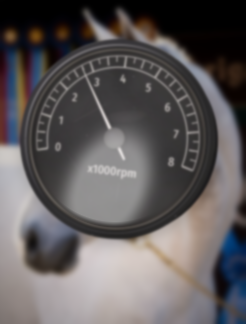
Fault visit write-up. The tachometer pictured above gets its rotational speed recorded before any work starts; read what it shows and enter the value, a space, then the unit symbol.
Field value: 2750 rpm
